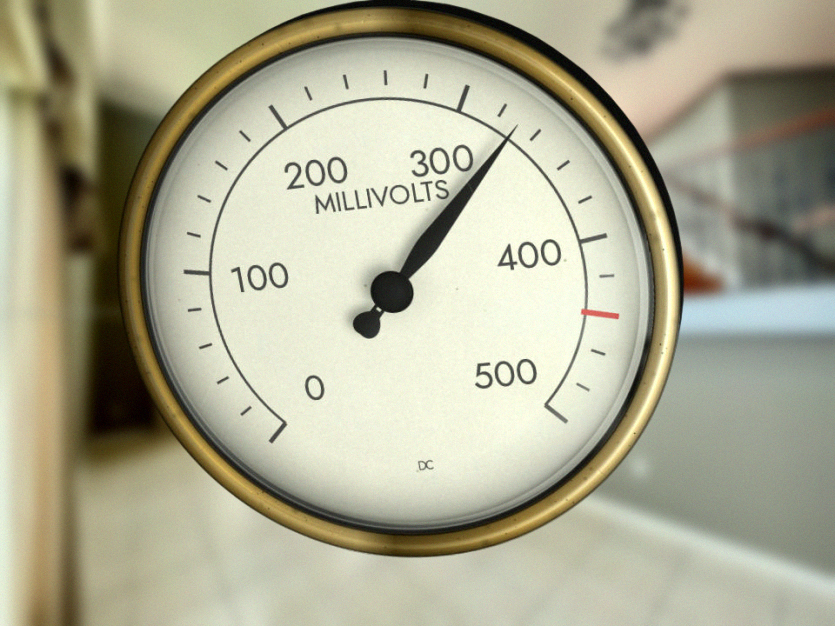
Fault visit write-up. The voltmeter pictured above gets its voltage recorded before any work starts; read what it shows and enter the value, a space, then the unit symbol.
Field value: 330 mV
